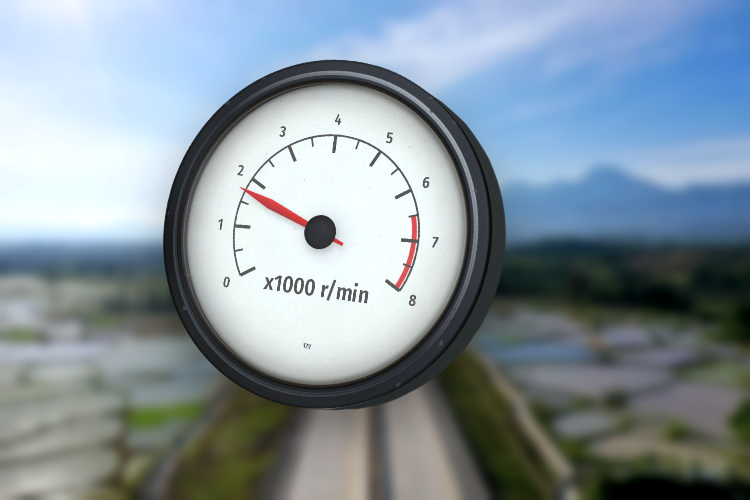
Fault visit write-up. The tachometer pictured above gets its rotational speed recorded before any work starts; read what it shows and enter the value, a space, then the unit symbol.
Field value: 1750 rpm
